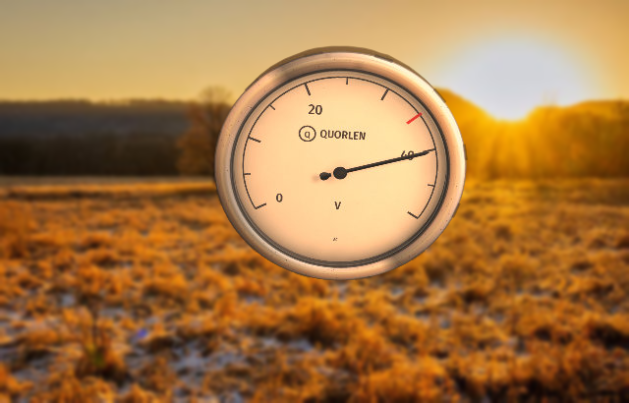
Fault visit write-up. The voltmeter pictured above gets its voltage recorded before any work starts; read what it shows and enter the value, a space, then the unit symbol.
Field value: 40 V
